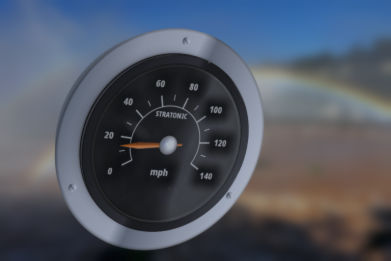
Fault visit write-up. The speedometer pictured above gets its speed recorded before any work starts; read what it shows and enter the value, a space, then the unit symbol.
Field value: 15 mph
